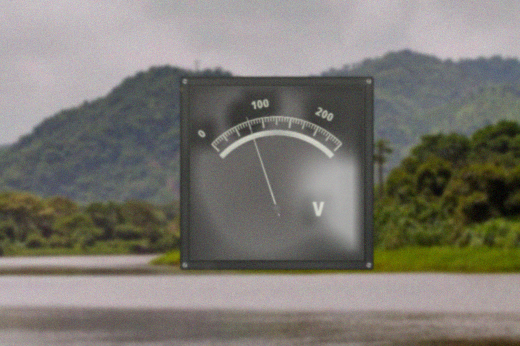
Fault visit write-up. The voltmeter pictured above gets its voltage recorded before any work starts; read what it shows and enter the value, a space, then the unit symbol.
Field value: 75 V
